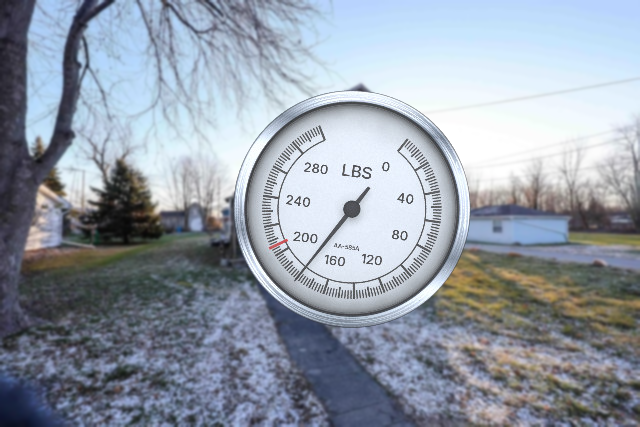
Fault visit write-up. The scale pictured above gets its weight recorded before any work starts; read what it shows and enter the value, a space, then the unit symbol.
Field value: 180 lb
